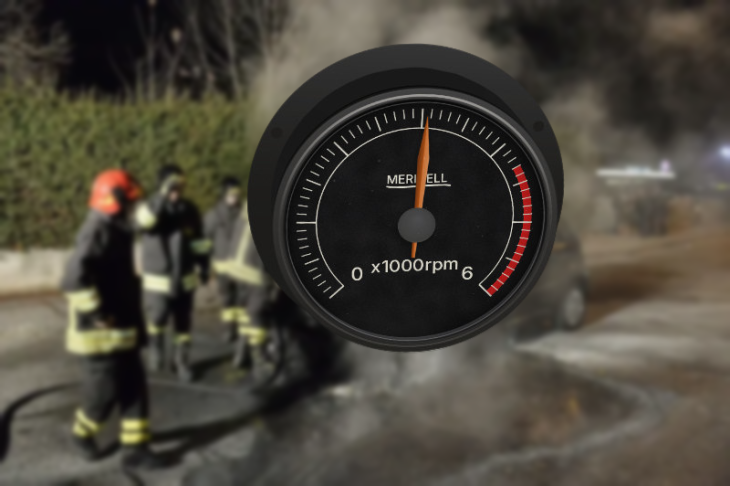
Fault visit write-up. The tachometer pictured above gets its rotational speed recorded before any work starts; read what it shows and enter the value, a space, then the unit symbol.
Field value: 3050 rpm
